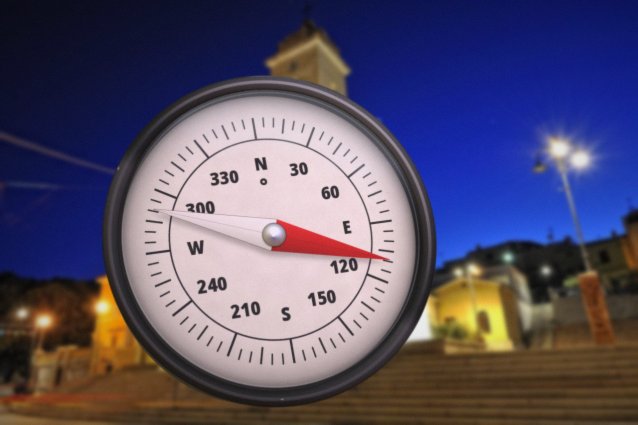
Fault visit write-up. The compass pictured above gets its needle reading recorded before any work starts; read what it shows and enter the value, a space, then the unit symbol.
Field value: 110 °
